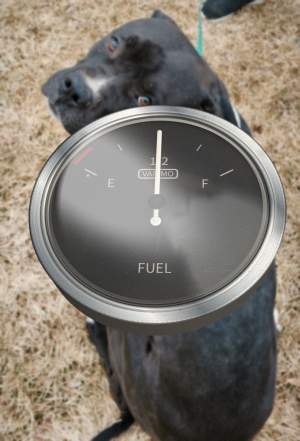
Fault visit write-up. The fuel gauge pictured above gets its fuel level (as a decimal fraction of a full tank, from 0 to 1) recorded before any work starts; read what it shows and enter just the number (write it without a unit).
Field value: 0.5
